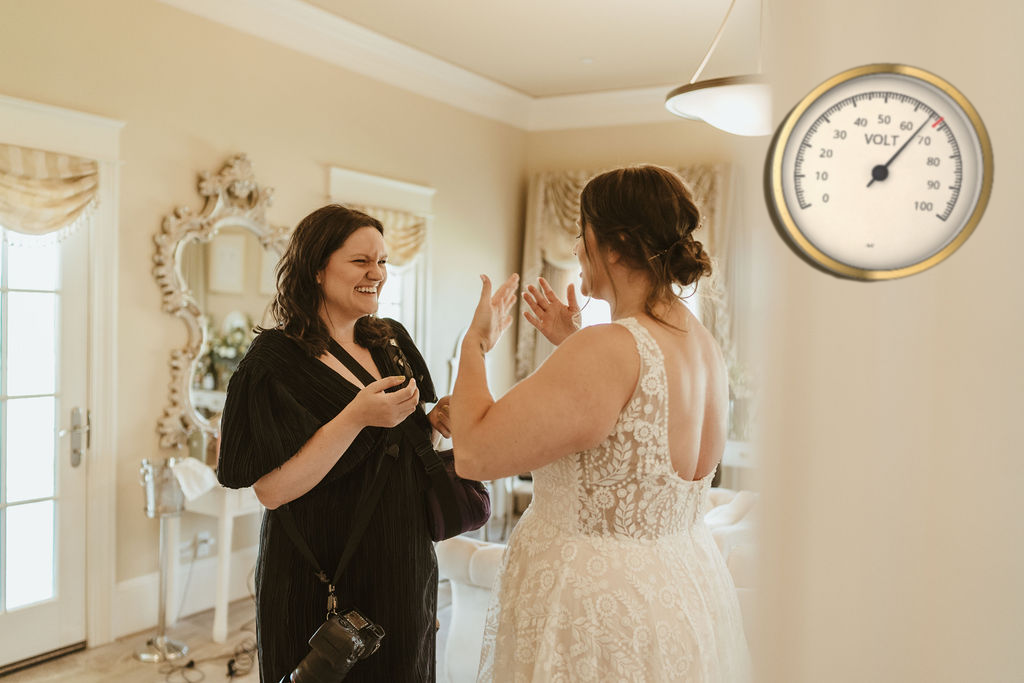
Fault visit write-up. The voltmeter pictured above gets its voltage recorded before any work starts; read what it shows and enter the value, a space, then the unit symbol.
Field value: 65 V
